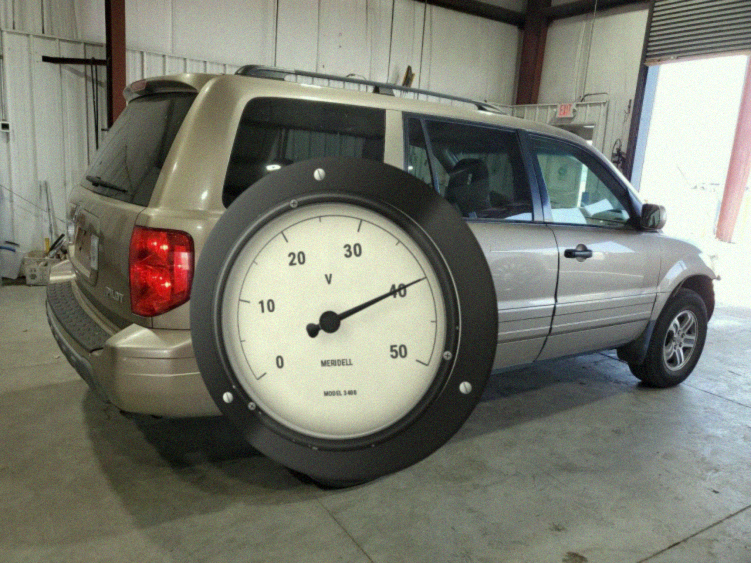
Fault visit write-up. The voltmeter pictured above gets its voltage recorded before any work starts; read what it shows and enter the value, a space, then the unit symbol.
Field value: 40 V
